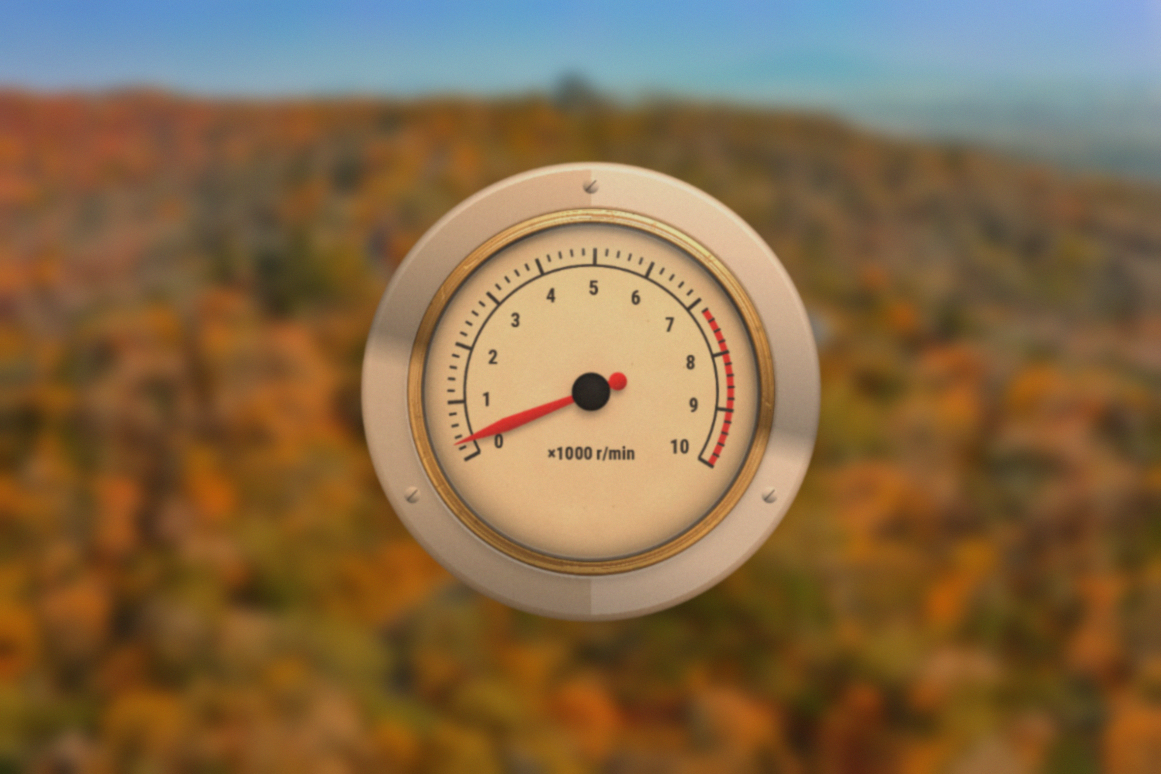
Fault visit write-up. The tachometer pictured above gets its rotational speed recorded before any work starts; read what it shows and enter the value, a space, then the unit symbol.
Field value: 300 rpm
